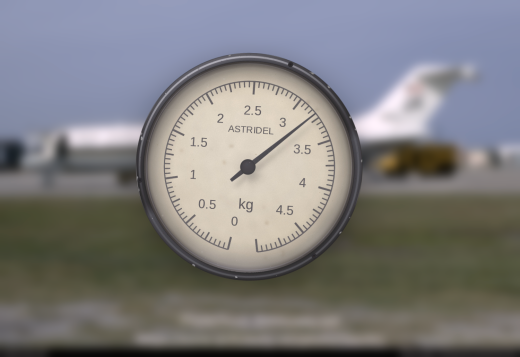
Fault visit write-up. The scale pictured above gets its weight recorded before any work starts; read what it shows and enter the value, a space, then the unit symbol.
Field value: 3.2 kg
